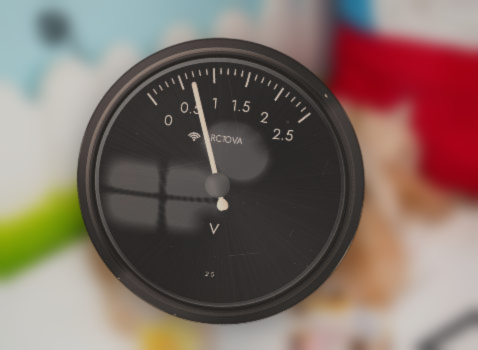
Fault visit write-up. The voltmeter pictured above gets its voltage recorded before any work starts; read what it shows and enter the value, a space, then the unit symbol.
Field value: 0.7 V
